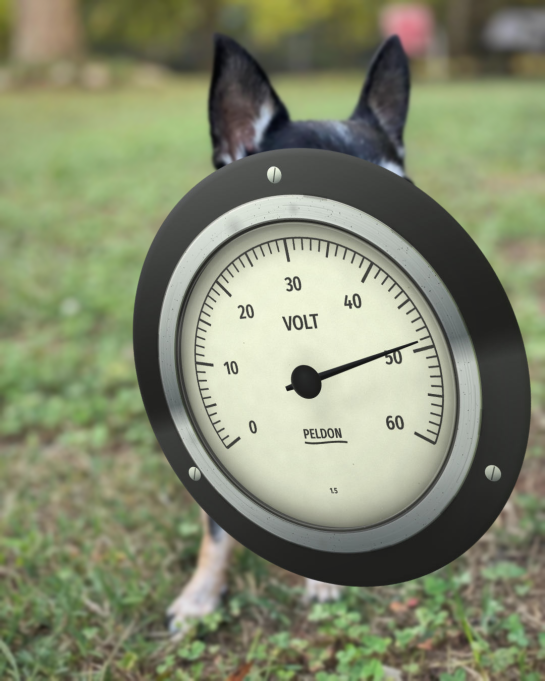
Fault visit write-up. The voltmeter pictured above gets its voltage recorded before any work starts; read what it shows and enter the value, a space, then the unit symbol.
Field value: 49 V
